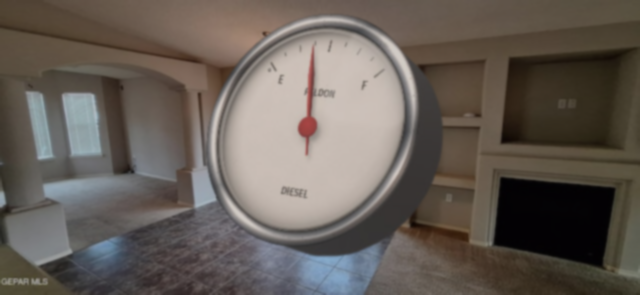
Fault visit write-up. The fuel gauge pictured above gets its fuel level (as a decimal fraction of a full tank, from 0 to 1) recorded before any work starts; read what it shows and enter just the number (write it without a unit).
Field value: 0.375
